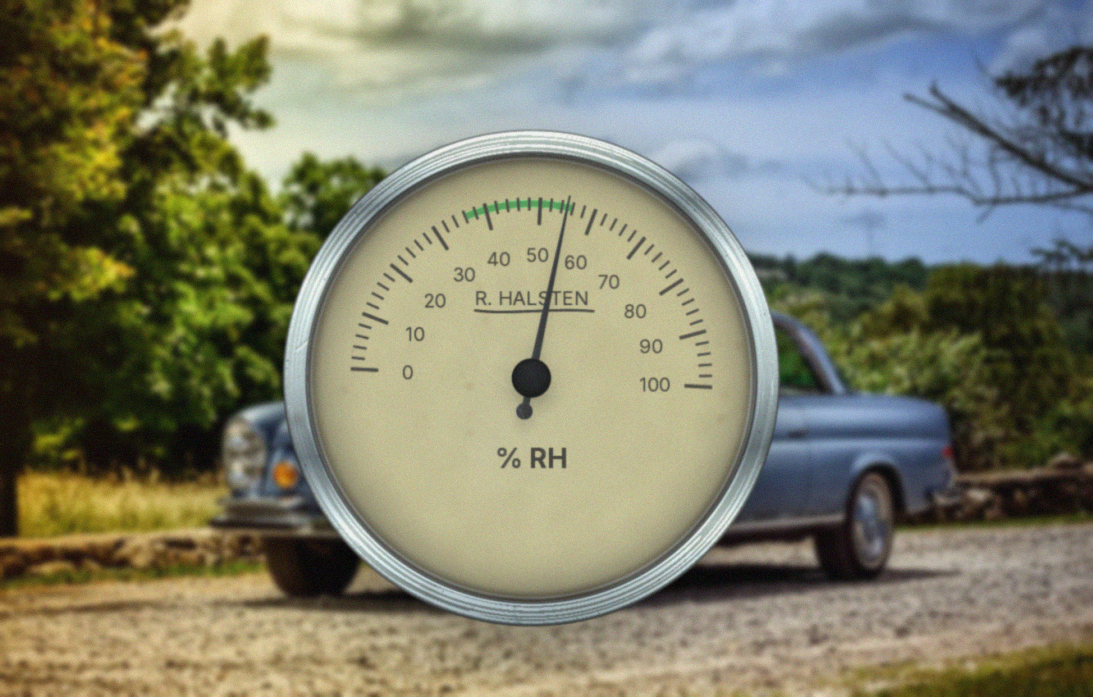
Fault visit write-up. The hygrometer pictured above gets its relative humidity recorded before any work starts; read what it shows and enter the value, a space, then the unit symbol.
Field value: 55 %
